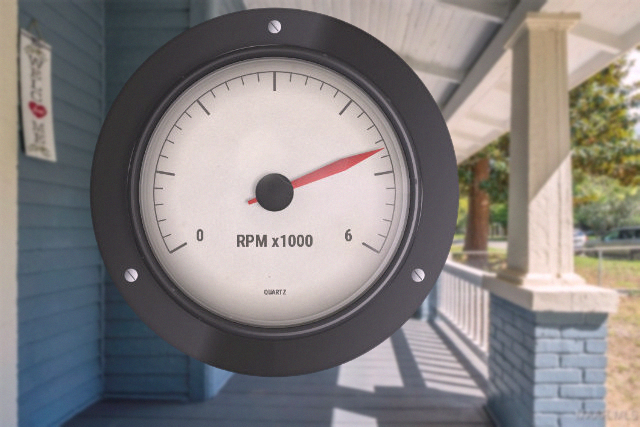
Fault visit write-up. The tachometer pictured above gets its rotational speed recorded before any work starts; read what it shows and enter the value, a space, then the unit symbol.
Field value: 4700 rpm
